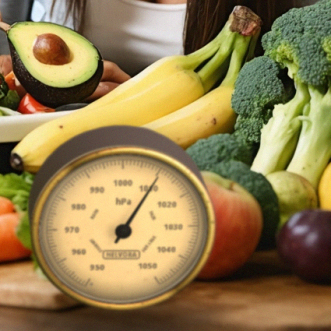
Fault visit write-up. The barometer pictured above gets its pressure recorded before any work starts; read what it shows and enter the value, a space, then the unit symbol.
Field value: 1010 hPa
